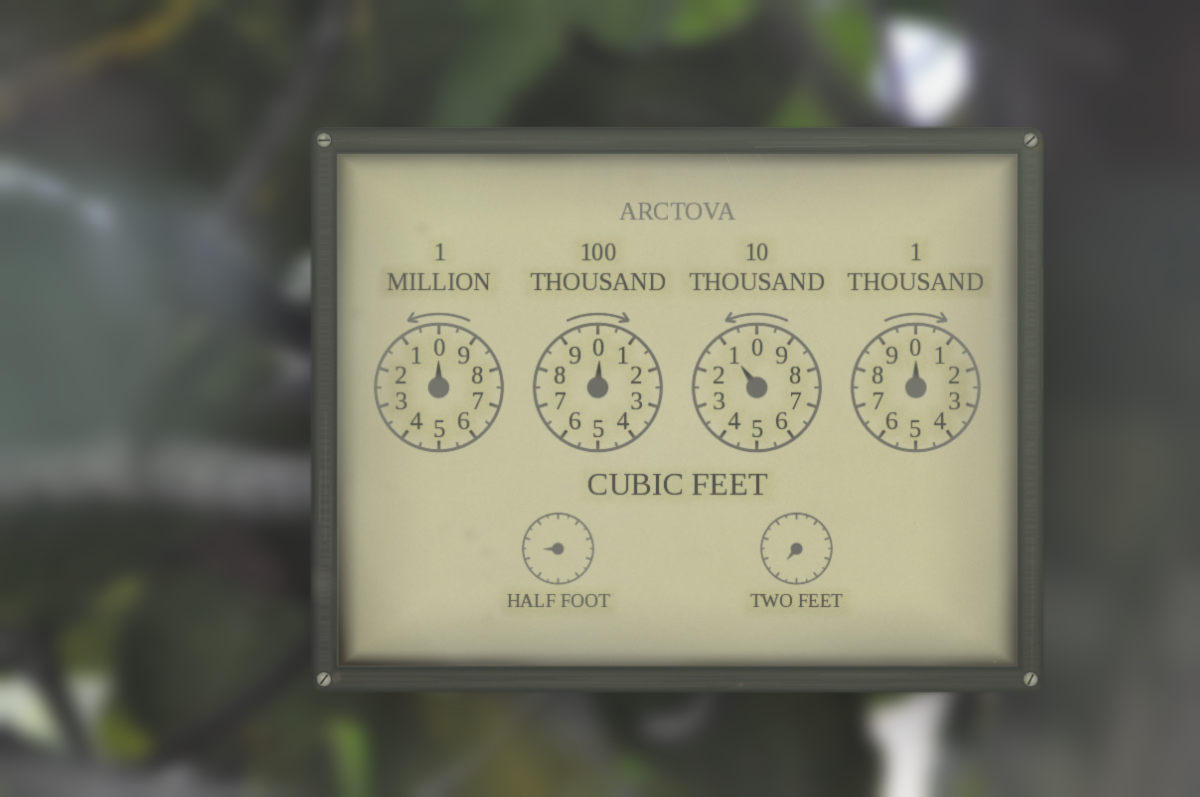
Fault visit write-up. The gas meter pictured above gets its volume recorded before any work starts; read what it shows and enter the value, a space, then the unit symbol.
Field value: 1000 ft³
